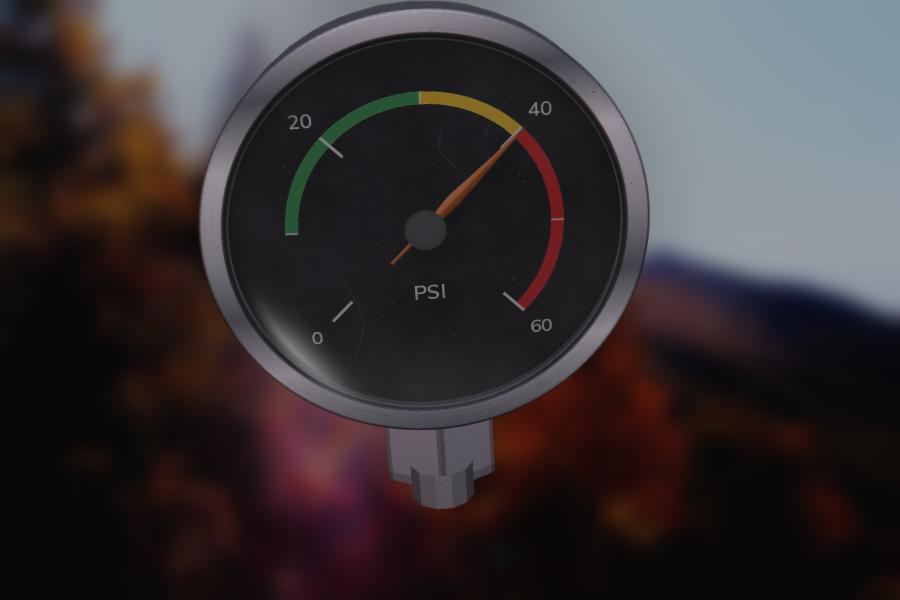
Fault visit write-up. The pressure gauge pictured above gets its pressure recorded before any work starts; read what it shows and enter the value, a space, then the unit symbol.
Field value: 40 psi
